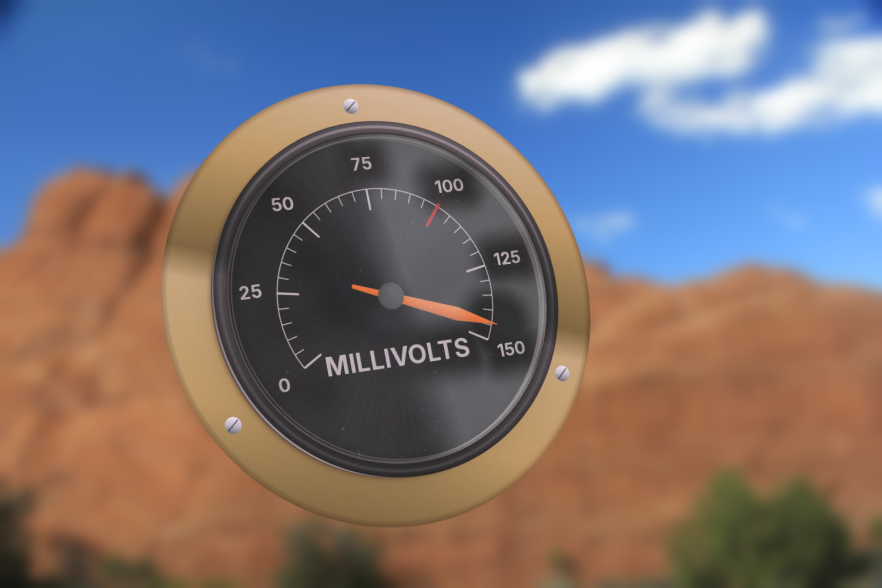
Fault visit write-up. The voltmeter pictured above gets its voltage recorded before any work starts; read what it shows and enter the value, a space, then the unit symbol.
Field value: 145 mV
